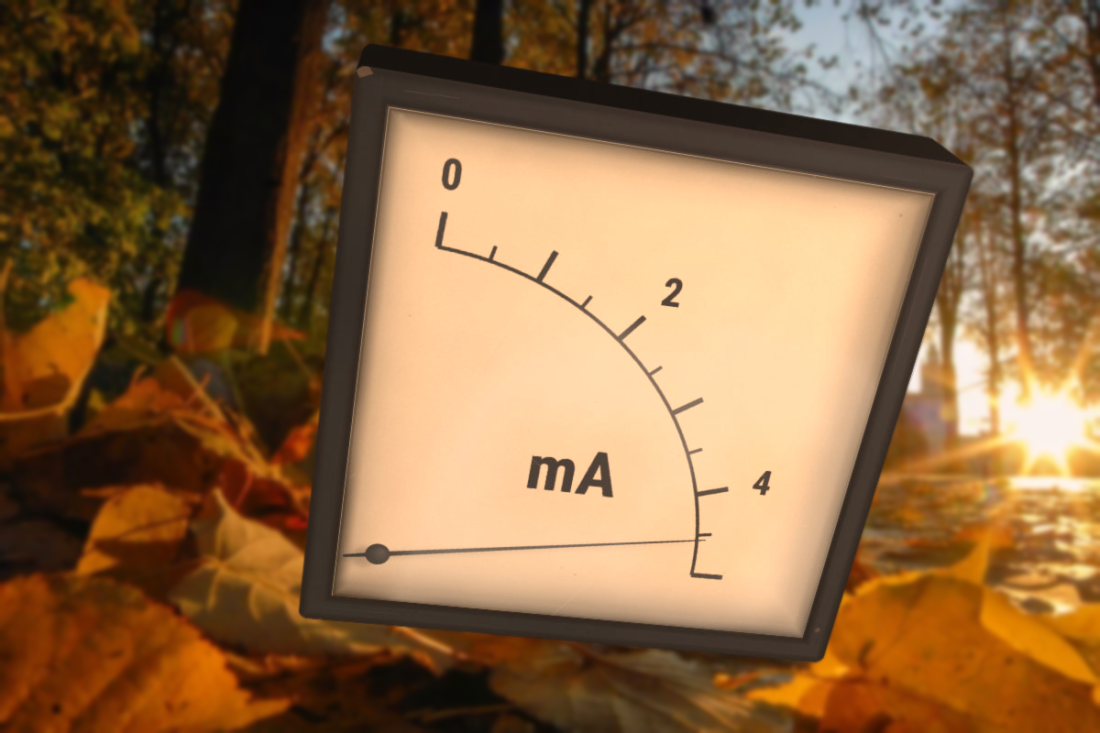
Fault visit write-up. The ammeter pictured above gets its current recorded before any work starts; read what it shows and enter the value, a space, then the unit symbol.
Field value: 4.5 mA
